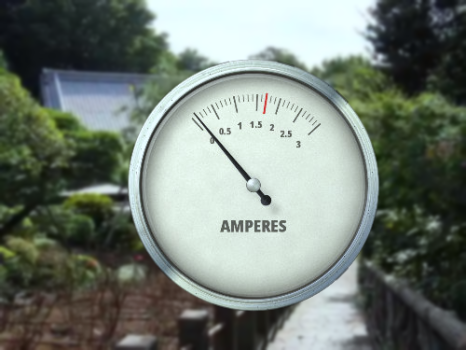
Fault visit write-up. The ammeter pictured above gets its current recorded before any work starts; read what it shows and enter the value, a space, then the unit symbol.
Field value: 0.1 A
